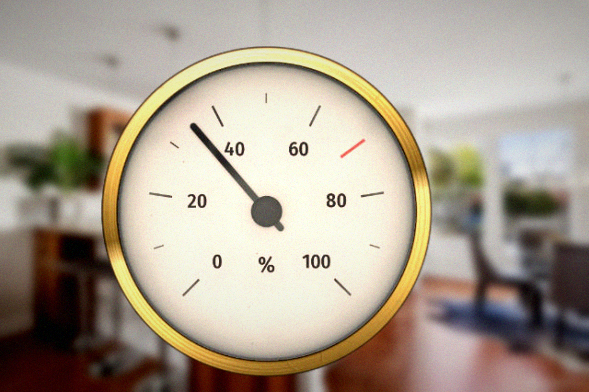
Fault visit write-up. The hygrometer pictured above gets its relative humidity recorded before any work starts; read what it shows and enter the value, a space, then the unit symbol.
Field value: 35 %
